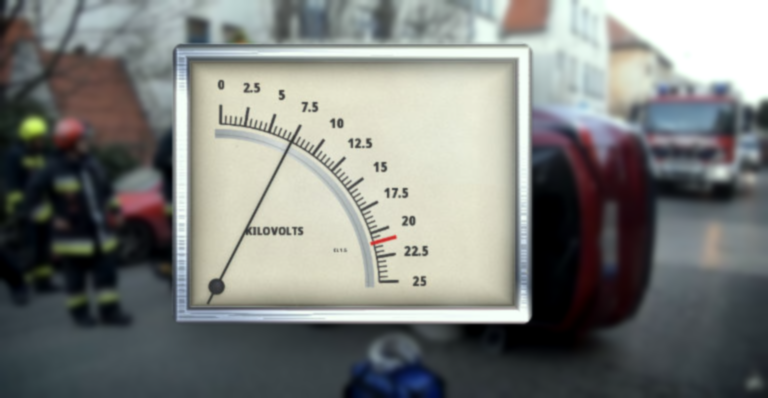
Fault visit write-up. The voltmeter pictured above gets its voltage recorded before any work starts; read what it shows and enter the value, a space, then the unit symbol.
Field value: 7.5 kV
